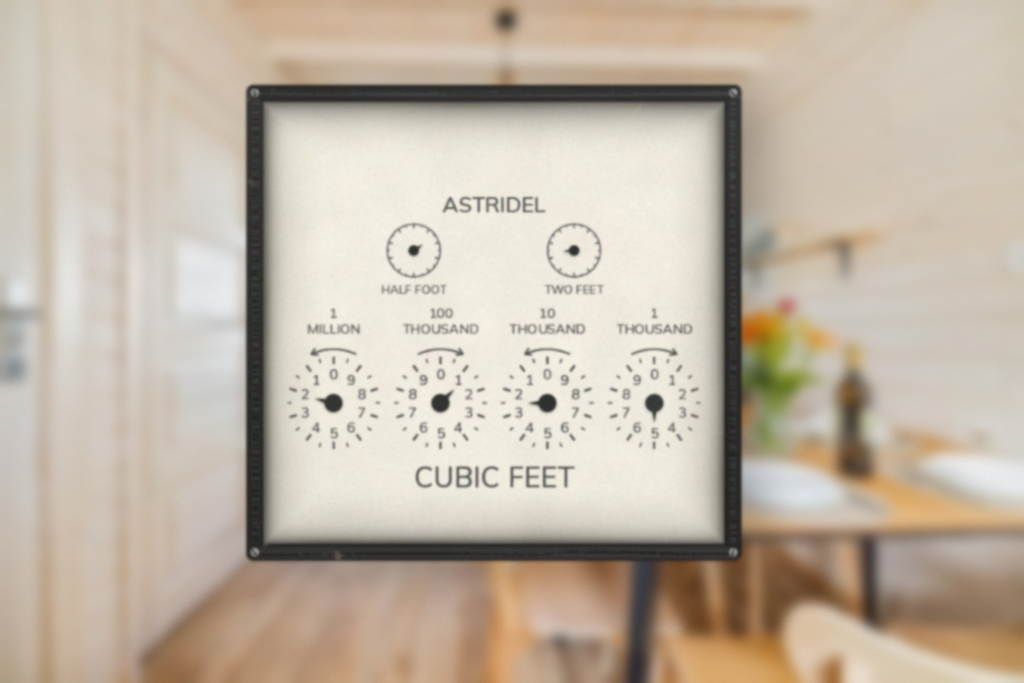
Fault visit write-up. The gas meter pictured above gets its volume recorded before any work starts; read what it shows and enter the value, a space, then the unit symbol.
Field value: 212500 ft³
